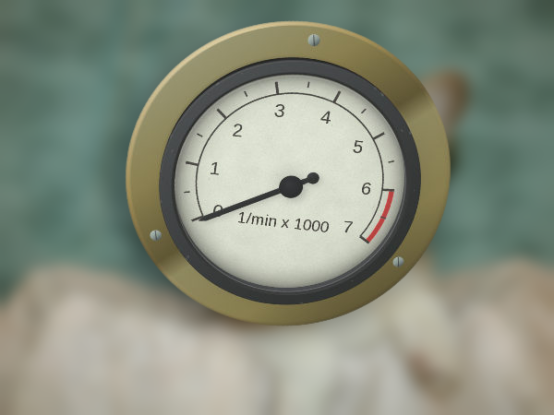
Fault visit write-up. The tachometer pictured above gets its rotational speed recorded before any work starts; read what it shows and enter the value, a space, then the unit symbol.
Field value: 0 rpm
